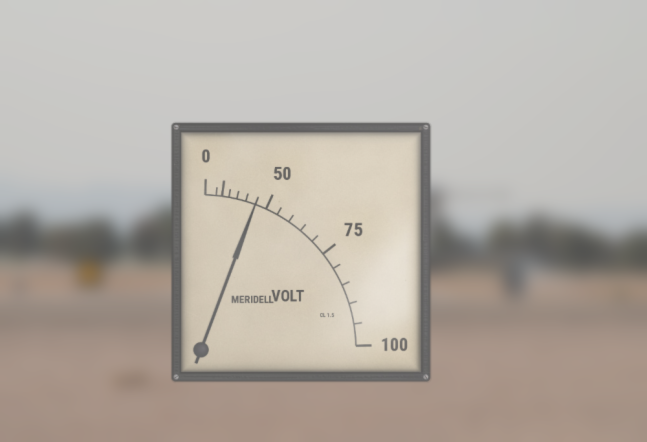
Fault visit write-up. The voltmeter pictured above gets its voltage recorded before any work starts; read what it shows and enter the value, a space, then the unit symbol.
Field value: 45 V
